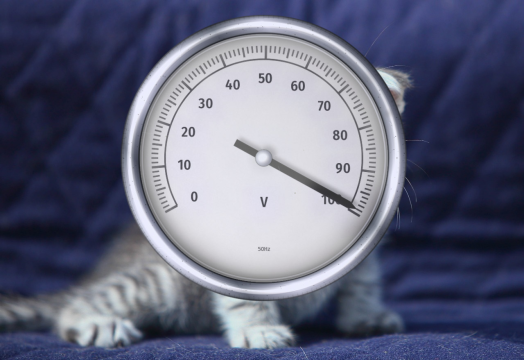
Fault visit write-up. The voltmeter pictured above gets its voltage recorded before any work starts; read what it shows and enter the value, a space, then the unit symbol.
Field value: 99 V
